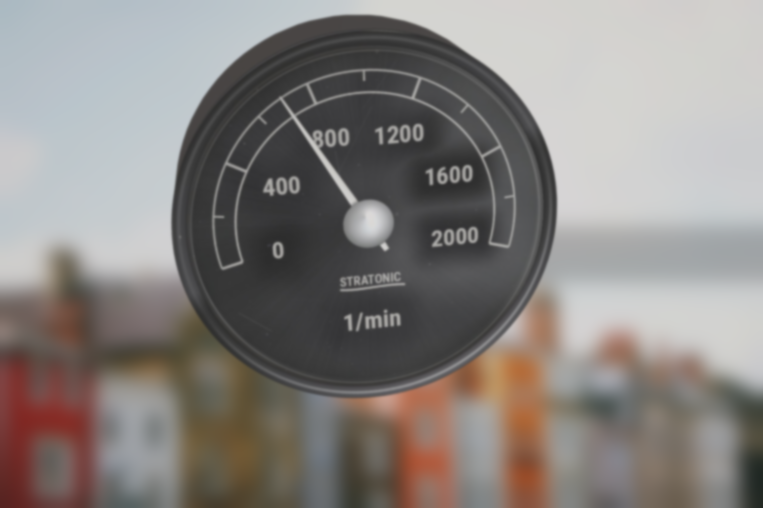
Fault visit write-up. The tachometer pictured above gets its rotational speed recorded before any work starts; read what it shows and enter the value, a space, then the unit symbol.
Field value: 700 rpm
